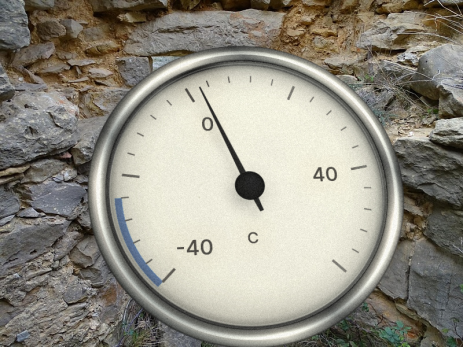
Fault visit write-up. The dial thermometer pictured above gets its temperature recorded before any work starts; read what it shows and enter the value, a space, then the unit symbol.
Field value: 2 °C
